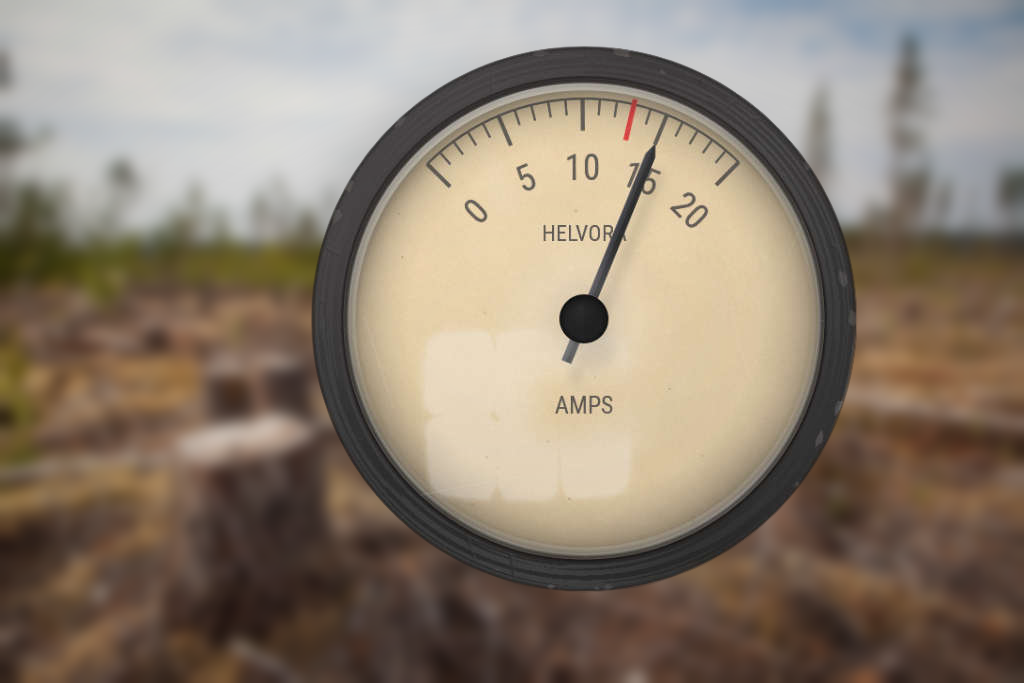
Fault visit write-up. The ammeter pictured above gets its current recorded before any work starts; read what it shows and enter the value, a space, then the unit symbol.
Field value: 15 A
